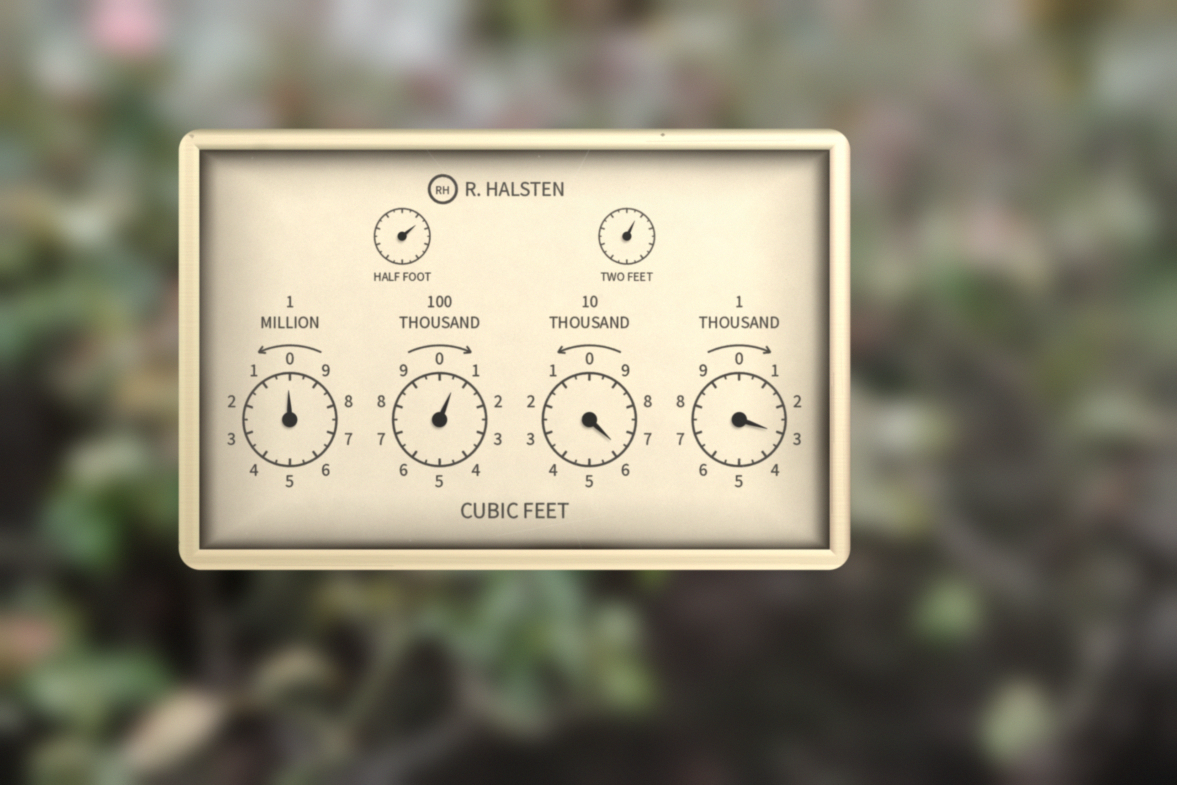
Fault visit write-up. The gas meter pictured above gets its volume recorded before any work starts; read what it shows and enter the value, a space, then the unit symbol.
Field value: 6300 ft³
